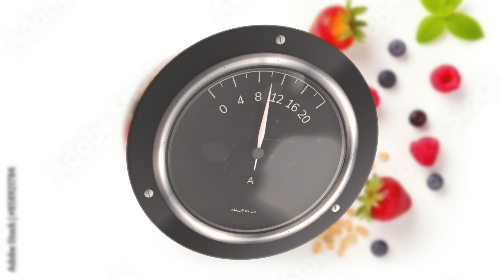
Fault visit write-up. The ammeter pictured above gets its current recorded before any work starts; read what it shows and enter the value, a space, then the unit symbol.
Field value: 10 A
